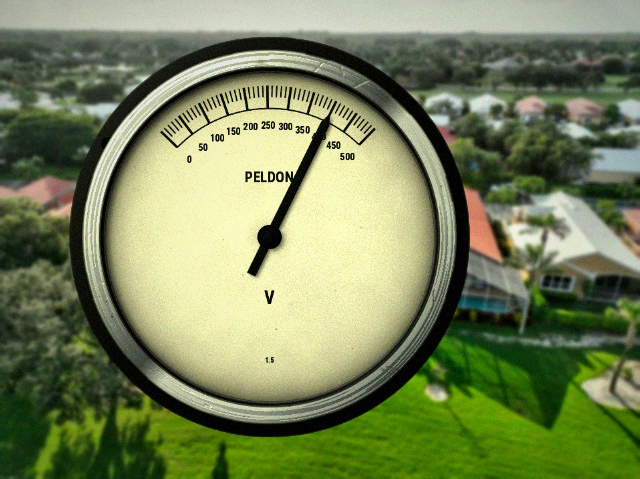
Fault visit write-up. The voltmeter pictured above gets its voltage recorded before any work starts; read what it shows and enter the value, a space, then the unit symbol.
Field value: 400 V
